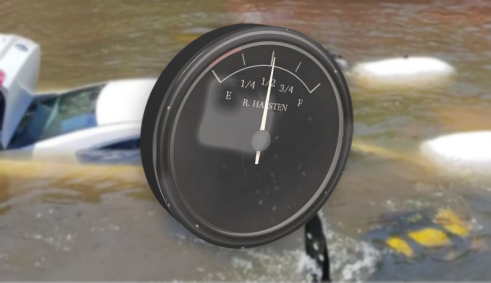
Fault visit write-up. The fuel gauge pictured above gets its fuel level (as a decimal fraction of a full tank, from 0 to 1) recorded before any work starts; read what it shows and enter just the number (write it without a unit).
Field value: 0.5
